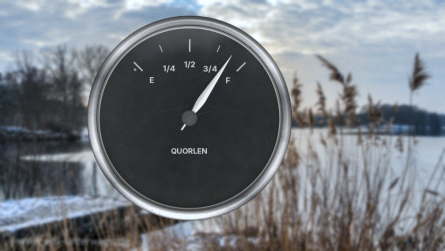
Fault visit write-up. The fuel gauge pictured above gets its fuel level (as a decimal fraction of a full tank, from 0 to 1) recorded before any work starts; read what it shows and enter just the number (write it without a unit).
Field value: 0.875
